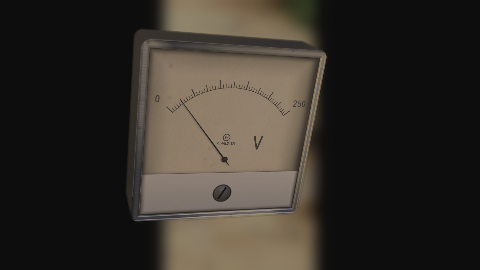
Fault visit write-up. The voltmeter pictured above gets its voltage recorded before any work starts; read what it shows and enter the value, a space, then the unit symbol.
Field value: 25 V
